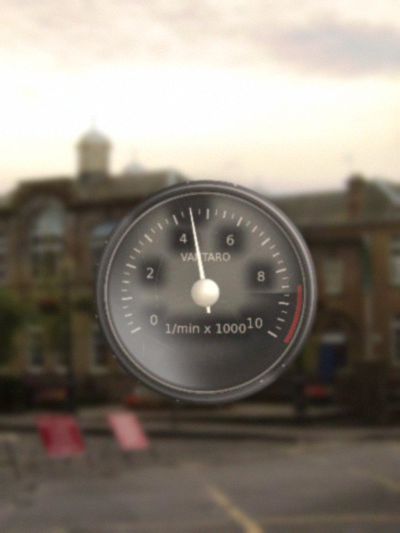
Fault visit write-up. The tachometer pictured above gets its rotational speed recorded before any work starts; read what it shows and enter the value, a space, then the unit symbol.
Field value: 4500 rpm
